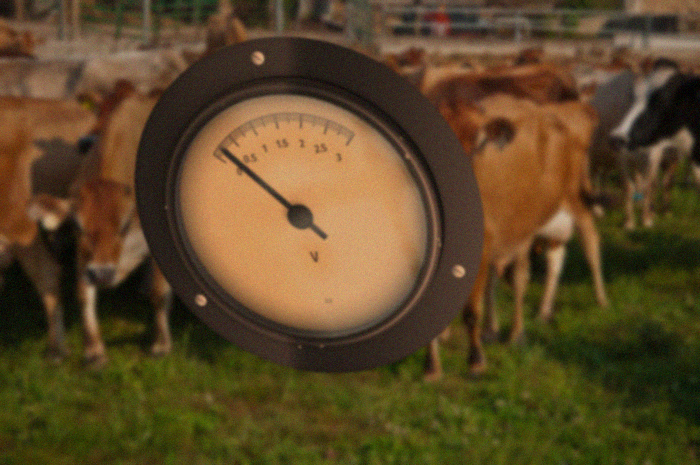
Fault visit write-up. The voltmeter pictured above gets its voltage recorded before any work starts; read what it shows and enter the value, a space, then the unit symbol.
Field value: 0.25 V
